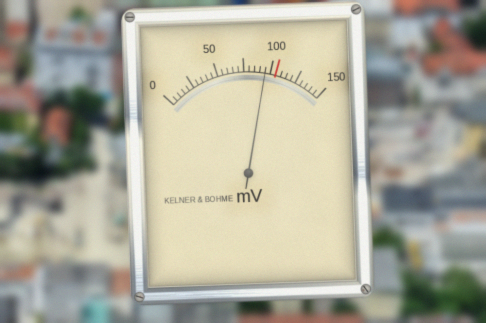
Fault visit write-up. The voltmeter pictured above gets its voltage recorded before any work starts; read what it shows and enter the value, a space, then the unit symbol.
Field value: 95 mV
